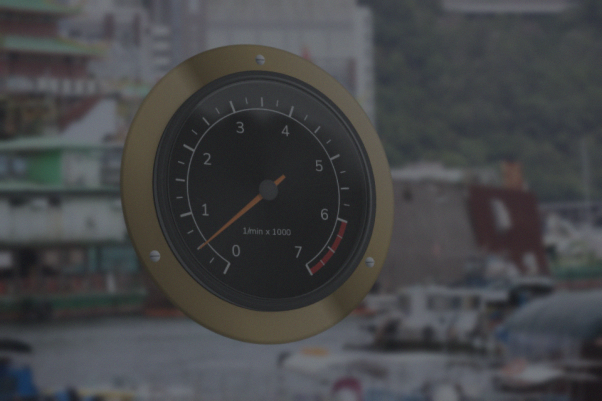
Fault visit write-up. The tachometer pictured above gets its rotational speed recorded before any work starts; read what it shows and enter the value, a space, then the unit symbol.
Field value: 500 rpm
